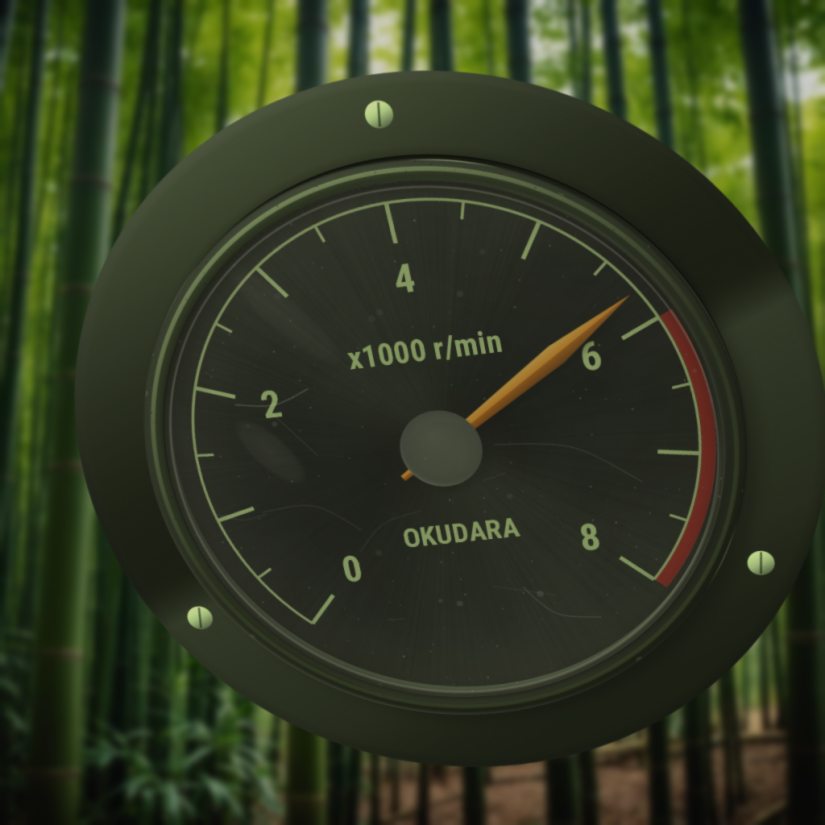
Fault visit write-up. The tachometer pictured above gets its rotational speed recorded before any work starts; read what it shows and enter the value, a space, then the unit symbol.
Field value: 5750 rpm
